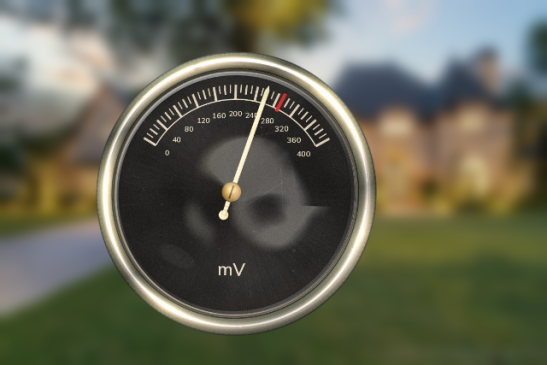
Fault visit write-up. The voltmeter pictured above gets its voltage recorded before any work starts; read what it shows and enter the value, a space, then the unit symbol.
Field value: 260 mV
